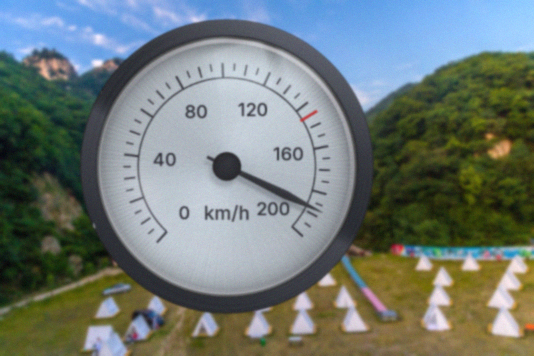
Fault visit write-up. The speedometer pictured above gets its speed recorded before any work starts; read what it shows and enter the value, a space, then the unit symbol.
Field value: 187.5 km/h
